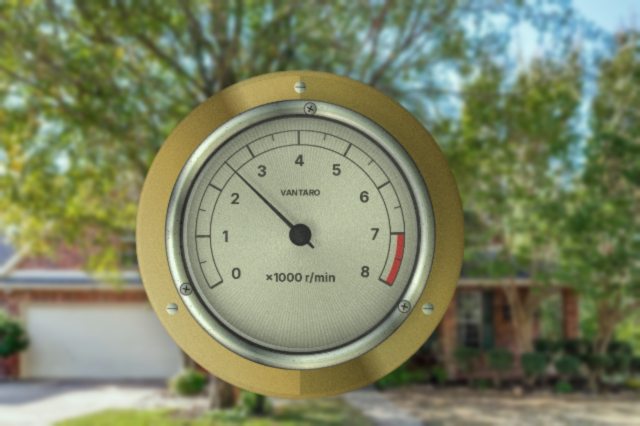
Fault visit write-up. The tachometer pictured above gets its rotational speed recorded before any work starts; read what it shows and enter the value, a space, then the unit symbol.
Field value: 2500 rpm
